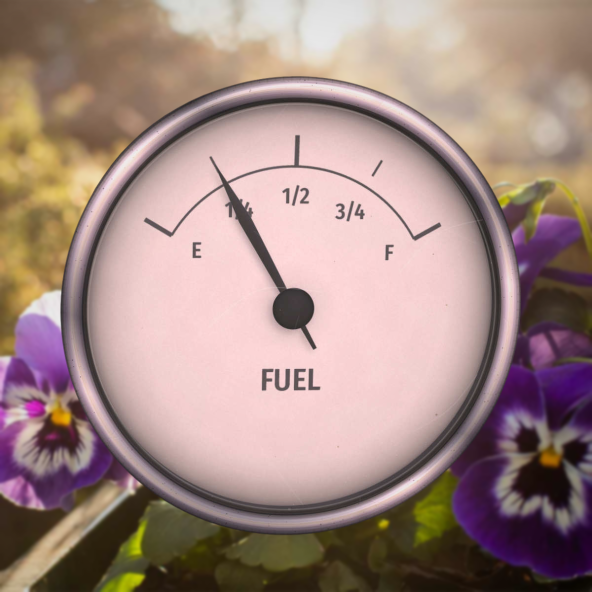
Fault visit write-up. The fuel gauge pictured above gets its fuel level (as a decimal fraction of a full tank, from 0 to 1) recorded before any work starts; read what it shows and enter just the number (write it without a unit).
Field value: 0.25
